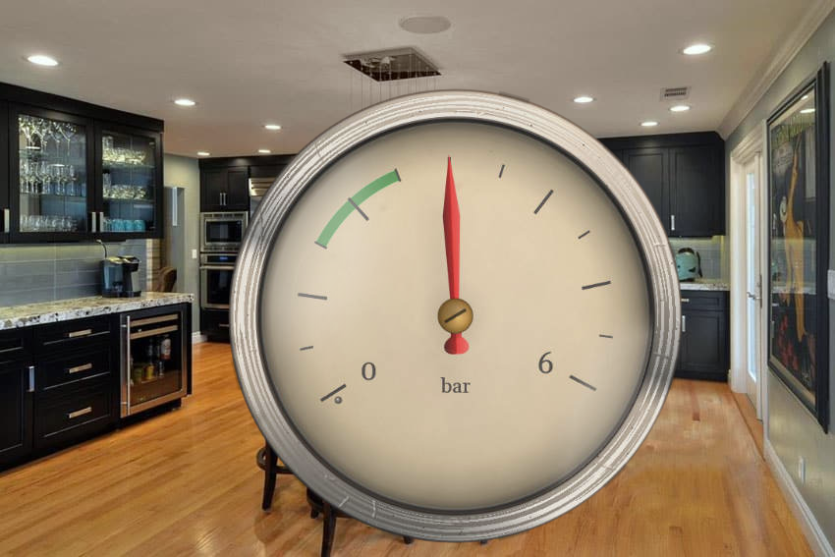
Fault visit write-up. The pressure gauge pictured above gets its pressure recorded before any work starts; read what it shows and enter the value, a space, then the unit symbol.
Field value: 3 bar
